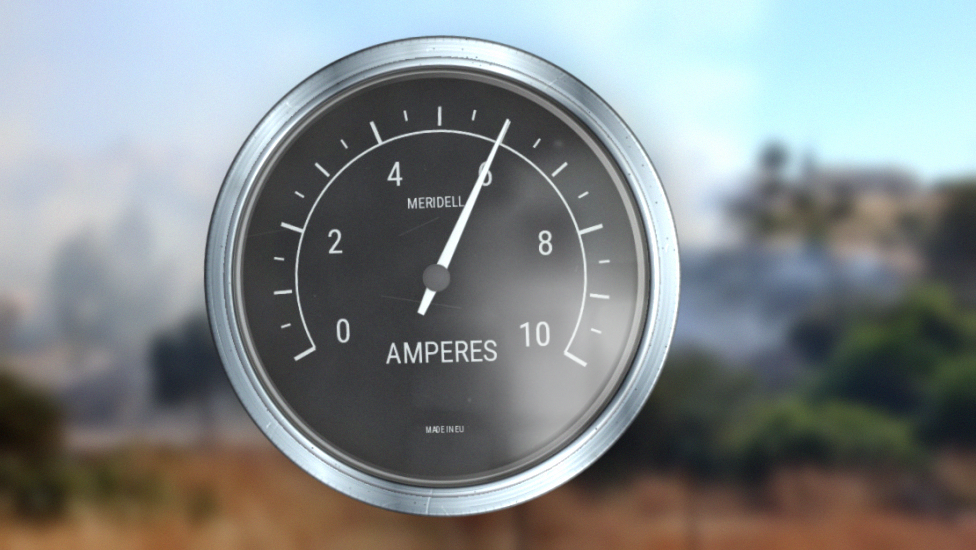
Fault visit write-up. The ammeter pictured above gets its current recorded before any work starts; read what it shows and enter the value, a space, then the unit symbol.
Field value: 6 A
